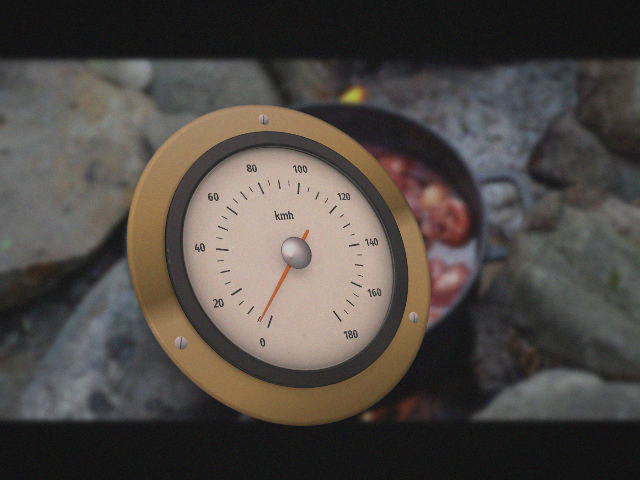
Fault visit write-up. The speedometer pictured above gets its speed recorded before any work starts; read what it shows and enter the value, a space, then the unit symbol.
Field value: 5 km/h
